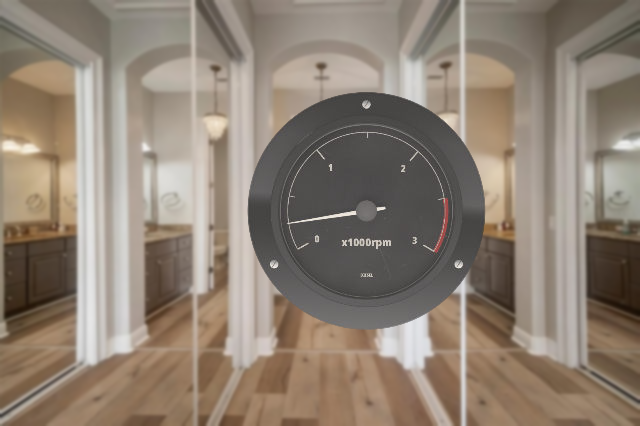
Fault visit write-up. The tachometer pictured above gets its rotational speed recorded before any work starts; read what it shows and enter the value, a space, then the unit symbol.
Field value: 250 rpm
